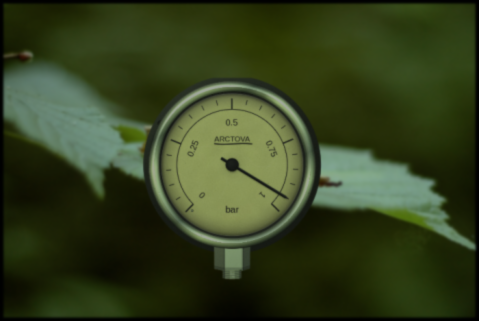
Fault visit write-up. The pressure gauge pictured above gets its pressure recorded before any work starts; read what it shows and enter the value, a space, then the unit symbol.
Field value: 0.95 bar
